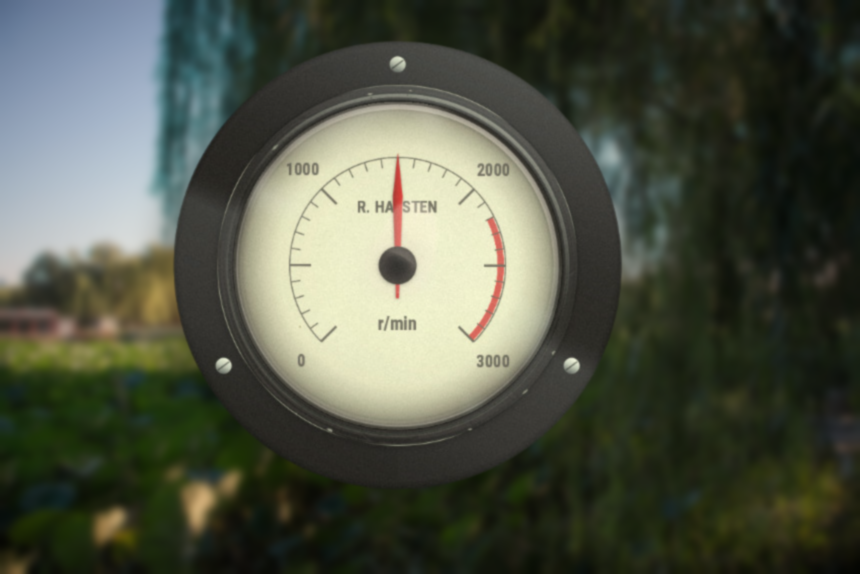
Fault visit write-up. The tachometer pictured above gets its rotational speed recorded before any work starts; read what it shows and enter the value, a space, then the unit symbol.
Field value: 1500 rpm
